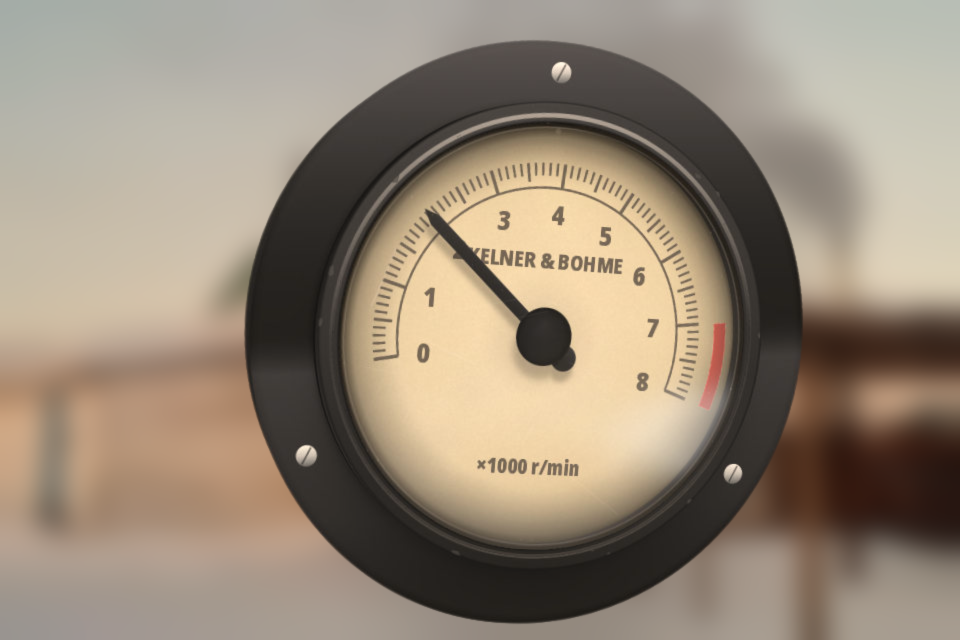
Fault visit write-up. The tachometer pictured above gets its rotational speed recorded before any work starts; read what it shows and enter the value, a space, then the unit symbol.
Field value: 2000 rpm
